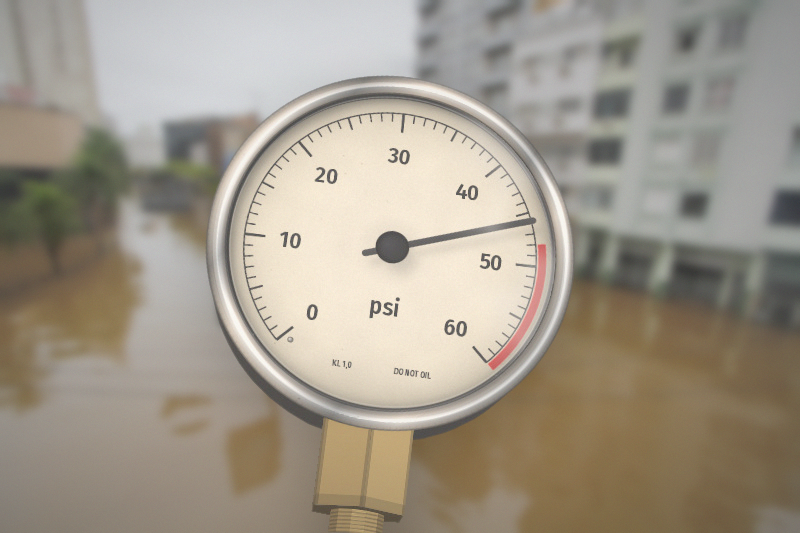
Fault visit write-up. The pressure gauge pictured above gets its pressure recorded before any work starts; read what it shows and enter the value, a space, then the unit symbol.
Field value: 46 psi
